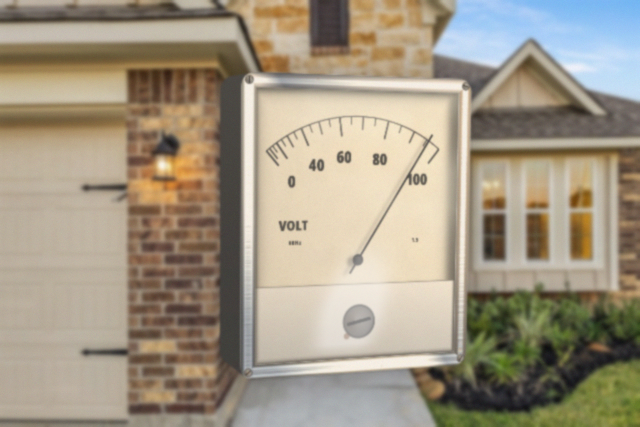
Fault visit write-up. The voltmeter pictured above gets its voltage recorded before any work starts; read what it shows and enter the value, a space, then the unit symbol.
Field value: 95 V
